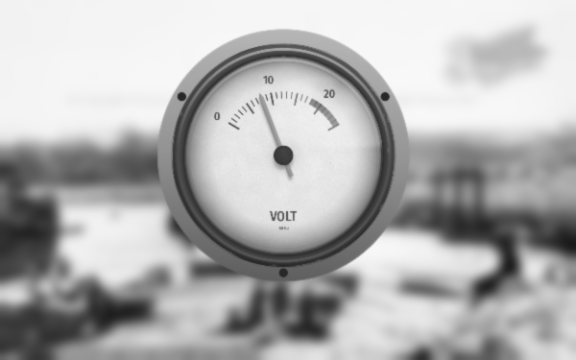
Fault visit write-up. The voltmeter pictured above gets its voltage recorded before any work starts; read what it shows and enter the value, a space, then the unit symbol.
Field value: 8 V
